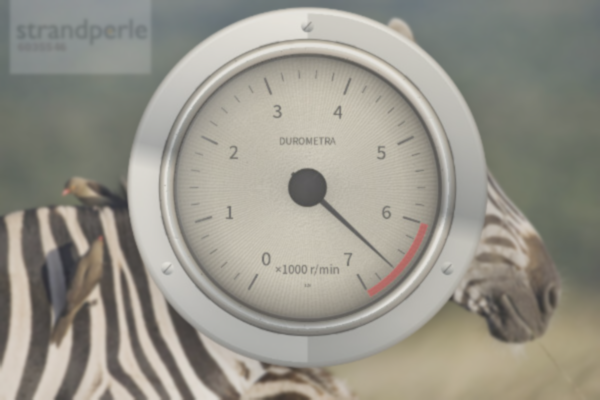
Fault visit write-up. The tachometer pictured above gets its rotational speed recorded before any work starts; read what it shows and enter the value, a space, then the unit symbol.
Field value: 6600 rpm
